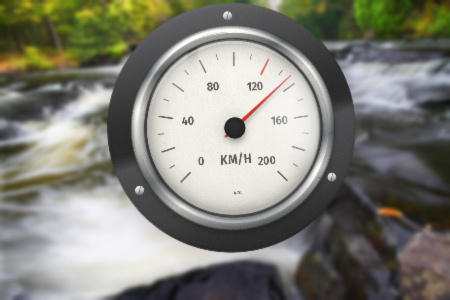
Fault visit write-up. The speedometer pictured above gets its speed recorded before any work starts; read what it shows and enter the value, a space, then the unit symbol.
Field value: 135 km/h
